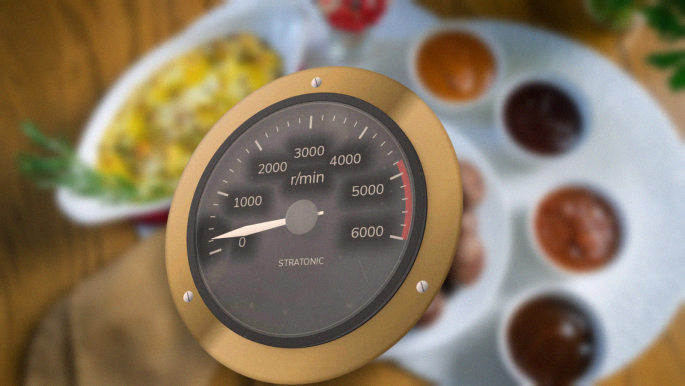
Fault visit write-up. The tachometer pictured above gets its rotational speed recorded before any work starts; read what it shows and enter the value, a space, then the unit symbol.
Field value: 200 rpm
